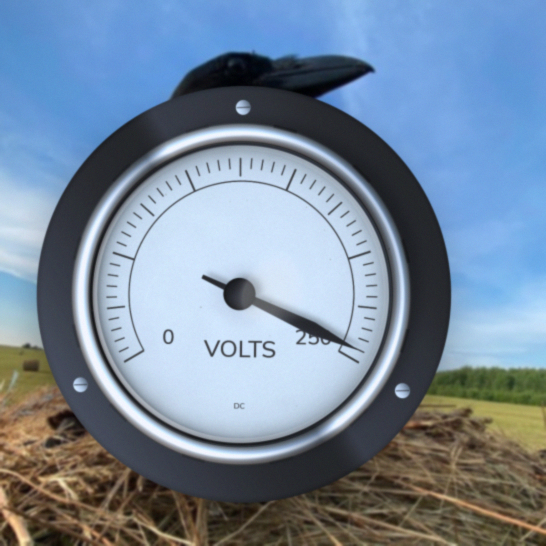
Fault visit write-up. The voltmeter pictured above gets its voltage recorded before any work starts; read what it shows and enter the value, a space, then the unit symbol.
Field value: 245 V
